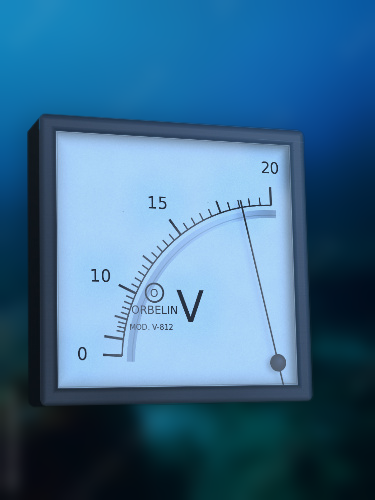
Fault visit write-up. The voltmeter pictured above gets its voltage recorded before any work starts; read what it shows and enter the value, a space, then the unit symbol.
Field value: 18.5 V
